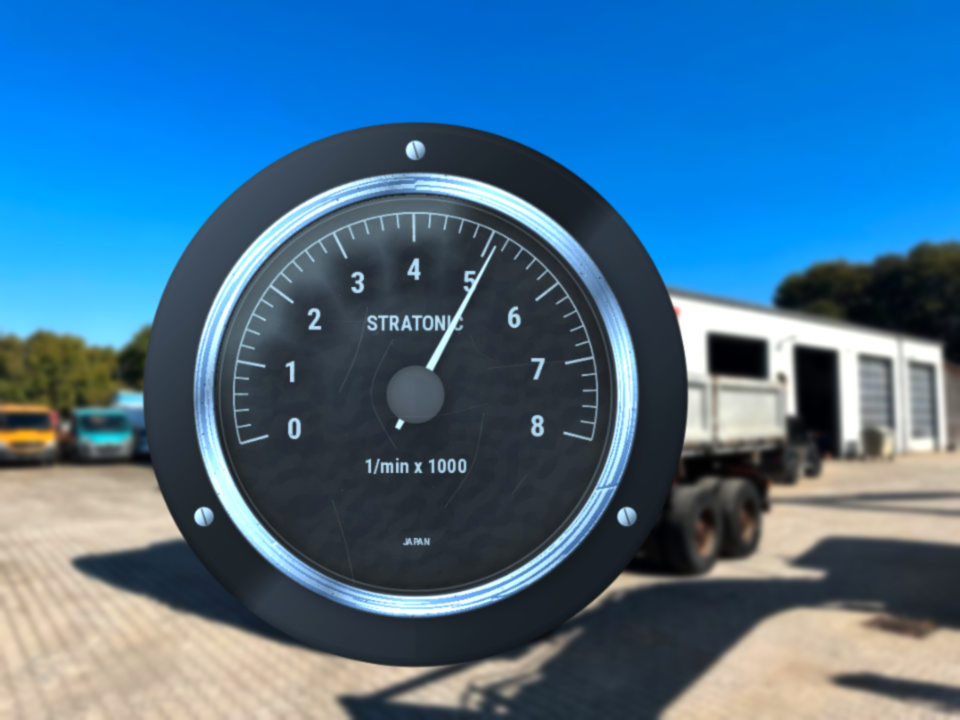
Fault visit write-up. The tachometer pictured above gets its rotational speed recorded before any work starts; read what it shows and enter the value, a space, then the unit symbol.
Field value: 5100 rpm
